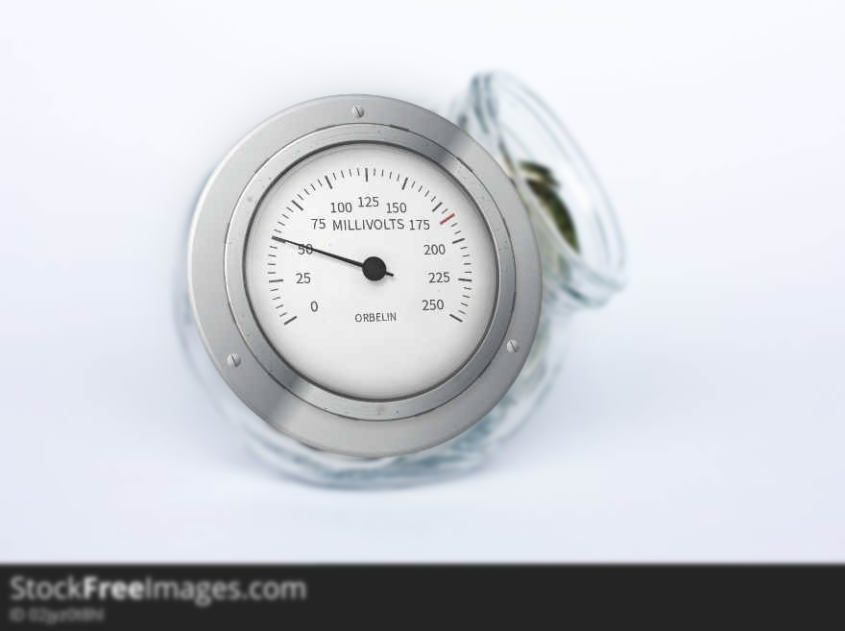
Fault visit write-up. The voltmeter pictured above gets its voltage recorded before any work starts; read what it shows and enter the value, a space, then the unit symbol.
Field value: 50 mV
